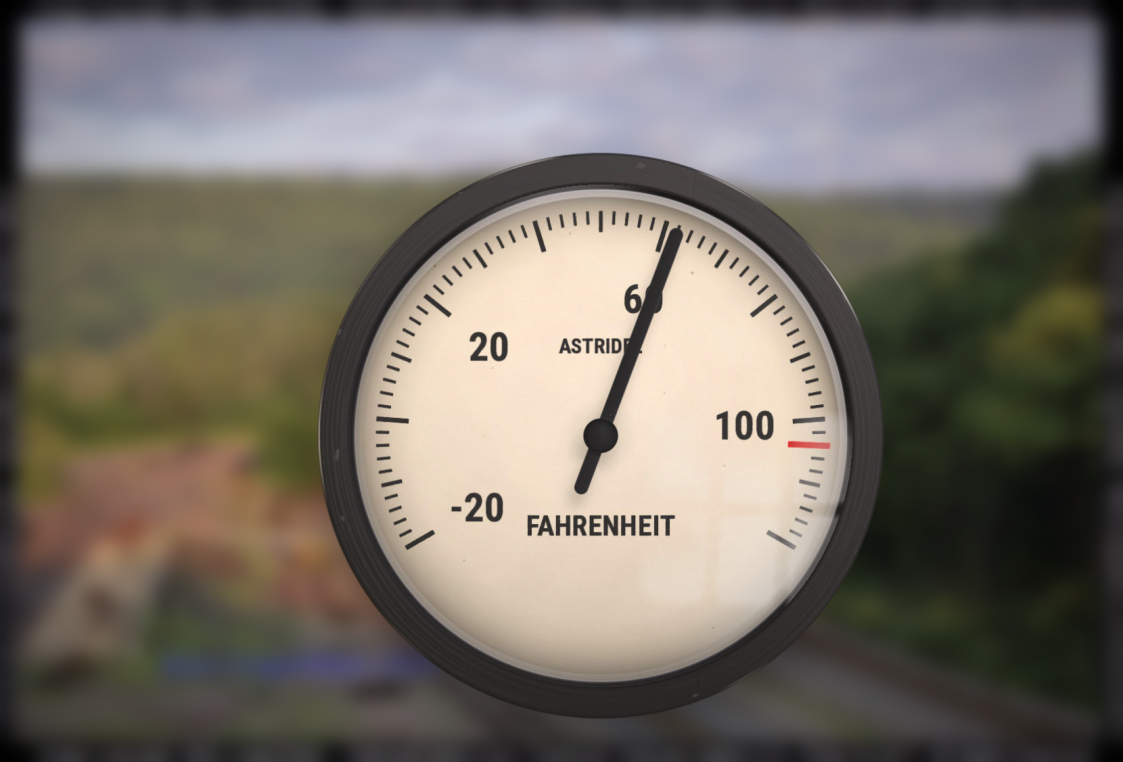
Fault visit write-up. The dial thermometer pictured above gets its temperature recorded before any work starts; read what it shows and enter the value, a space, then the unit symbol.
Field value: 62 °F
